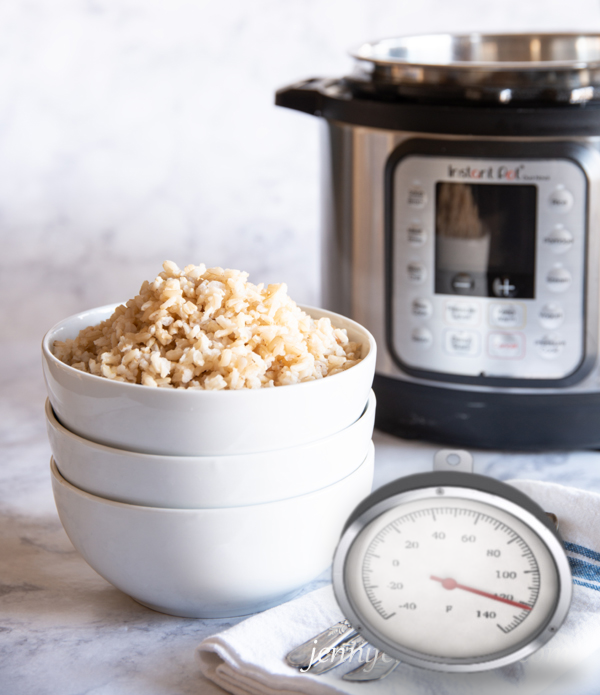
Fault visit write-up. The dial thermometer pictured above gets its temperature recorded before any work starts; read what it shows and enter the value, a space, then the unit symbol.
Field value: 120 °F
